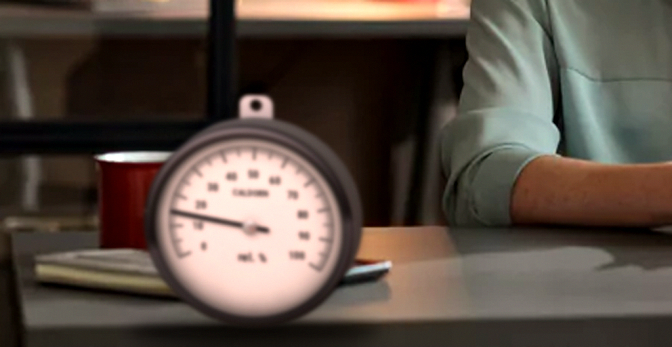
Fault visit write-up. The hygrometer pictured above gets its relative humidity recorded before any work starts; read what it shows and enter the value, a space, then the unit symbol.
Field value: 15 %
